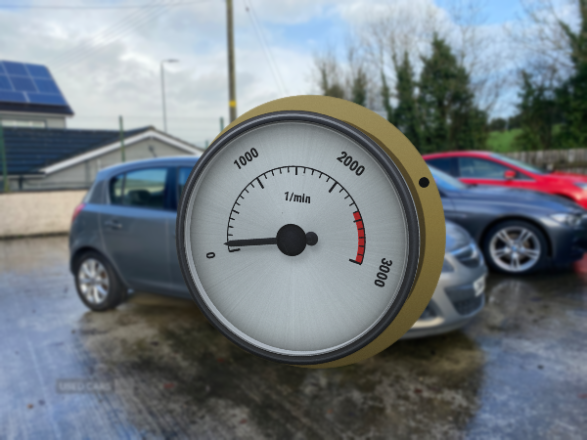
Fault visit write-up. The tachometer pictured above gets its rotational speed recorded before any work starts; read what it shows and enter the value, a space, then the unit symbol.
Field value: 100 rpm
